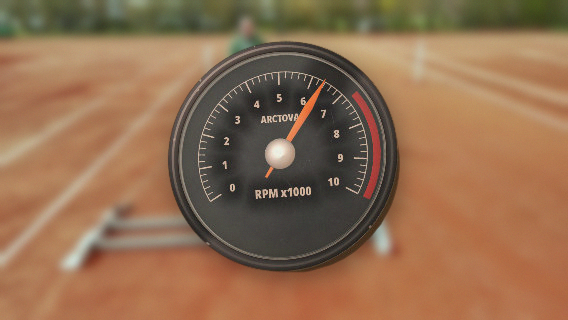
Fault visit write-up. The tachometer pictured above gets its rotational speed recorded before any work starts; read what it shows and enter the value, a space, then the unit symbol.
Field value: 6400 rpm
